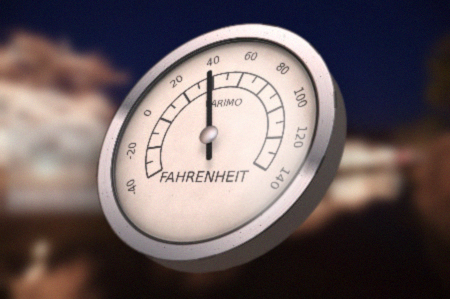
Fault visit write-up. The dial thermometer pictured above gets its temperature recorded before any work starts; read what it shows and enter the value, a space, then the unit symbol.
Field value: 40 °F
